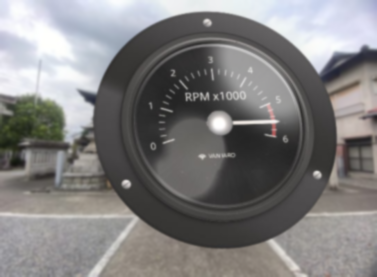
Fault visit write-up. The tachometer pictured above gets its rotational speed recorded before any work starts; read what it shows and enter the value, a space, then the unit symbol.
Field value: 5600 rpm
